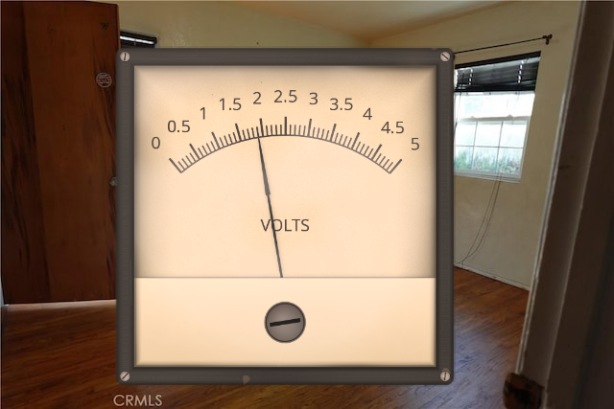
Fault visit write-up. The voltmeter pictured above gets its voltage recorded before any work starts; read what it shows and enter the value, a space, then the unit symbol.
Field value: 1.9 V
